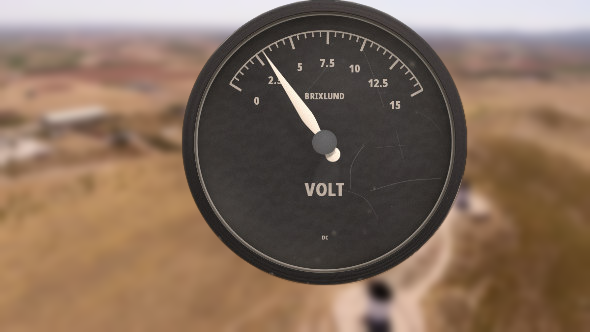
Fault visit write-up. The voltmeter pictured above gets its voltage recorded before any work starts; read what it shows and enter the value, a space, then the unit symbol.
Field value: 3 V
